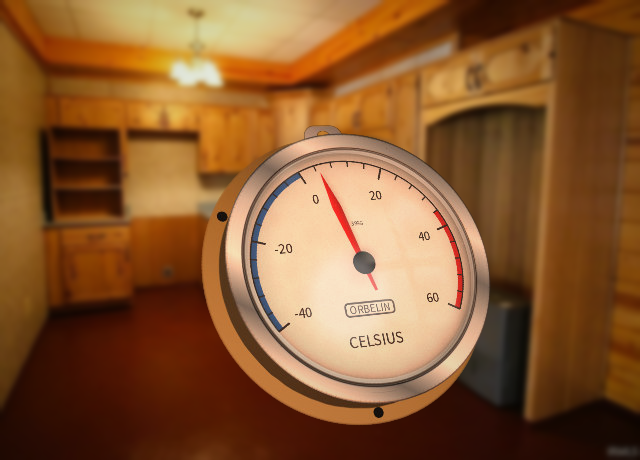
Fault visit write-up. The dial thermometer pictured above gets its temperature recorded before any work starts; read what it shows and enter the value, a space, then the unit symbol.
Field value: 4 °C
